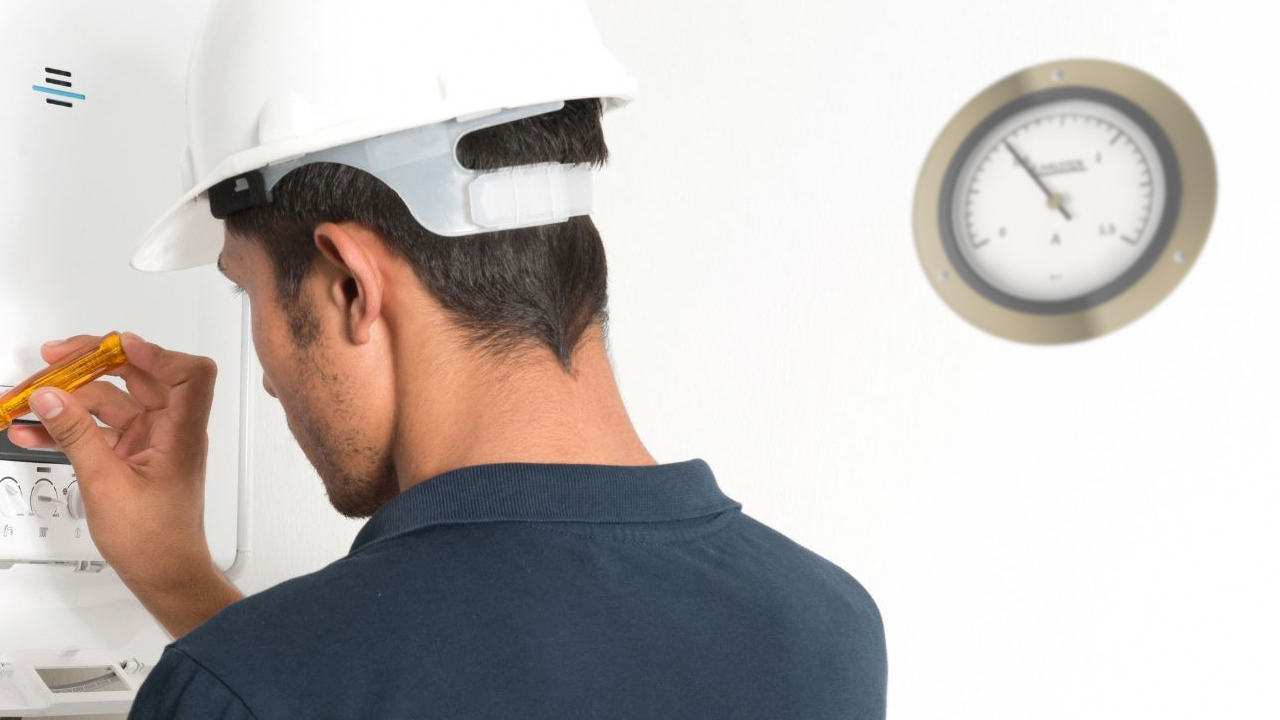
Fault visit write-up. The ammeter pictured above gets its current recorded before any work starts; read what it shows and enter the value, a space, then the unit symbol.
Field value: 0.5 A
